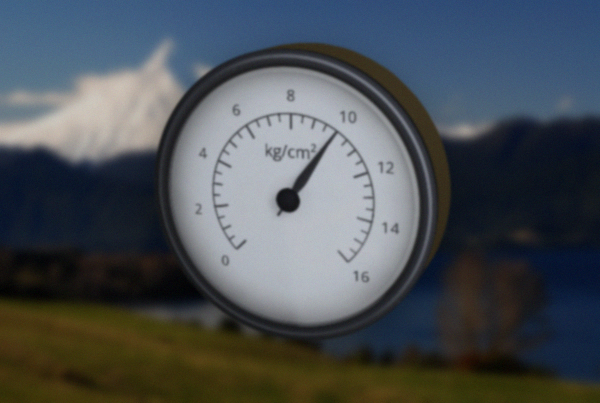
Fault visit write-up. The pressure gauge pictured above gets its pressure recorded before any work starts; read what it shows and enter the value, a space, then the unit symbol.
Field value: 10 kg/cm²
